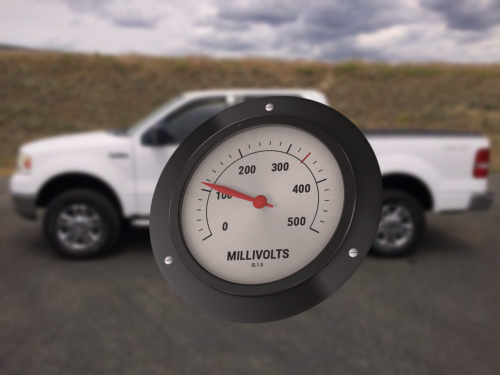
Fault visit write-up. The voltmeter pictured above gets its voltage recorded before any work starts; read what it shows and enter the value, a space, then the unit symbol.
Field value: 110 mV
